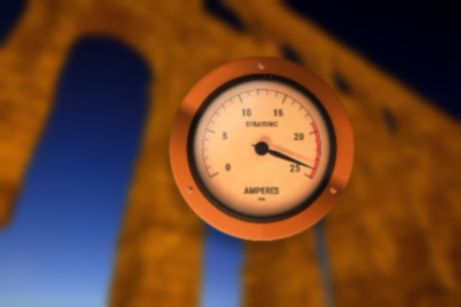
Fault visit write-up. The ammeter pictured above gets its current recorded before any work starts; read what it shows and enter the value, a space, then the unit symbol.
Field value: 24 A
